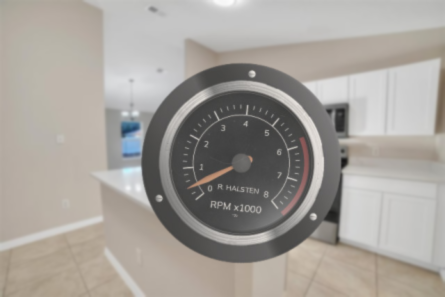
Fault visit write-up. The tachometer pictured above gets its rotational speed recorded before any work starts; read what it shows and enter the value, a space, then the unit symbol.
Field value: 400 rpm
